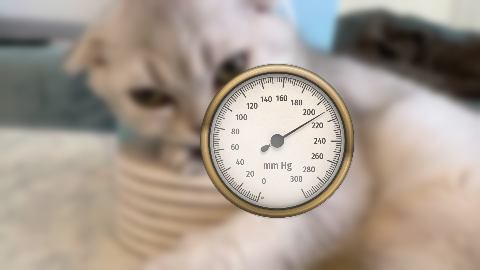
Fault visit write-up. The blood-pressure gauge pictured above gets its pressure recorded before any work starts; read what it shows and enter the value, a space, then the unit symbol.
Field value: 210 mmHg
